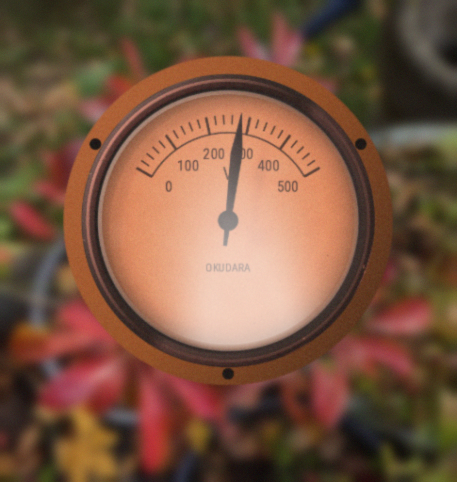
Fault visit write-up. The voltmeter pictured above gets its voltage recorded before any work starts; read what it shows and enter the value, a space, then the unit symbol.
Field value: 280 V
